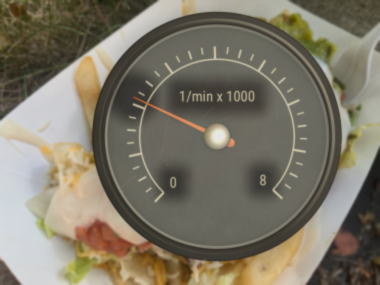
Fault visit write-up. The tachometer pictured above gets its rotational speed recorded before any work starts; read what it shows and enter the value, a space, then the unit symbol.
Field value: 2125 rpm
